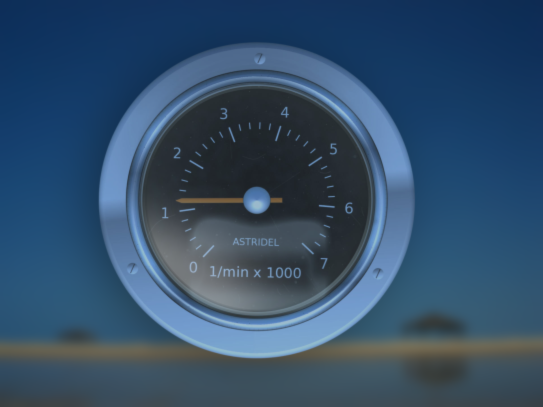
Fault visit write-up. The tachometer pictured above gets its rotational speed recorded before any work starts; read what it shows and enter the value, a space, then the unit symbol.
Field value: 1200 rpm
